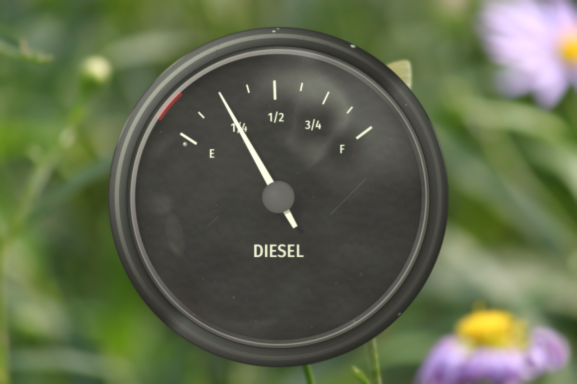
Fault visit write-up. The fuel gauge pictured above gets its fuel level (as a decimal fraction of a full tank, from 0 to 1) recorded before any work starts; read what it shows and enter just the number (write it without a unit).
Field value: 0.25
